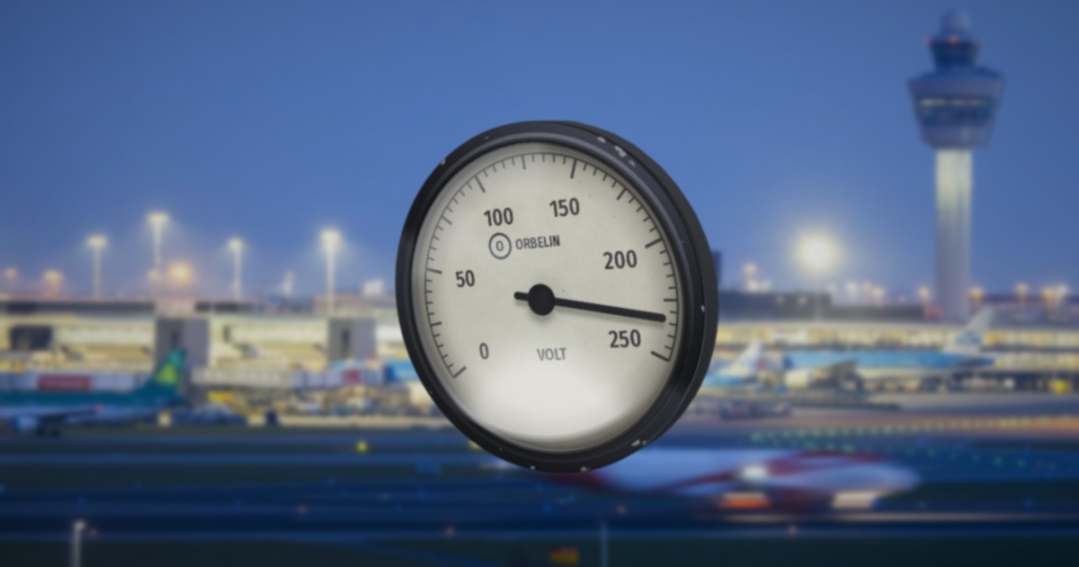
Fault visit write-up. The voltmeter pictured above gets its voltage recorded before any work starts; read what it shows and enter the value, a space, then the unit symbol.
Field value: 232.5 V
